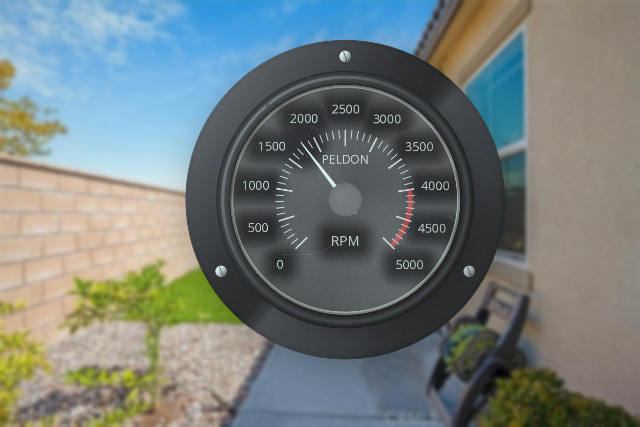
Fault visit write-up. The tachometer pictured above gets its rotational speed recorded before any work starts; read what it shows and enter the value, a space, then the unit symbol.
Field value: 1800 rpm
